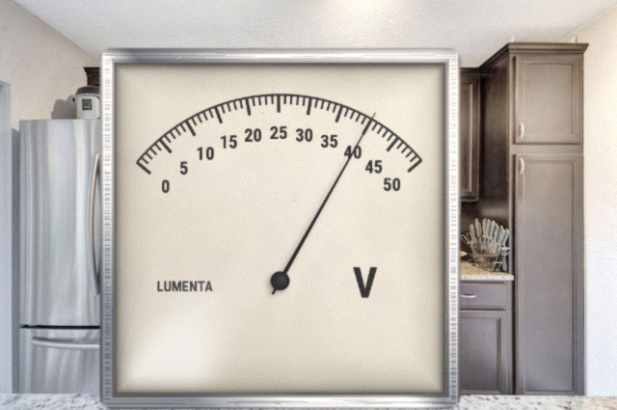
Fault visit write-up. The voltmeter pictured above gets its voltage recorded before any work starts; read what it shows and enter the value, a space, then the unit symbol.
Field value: 40 V
